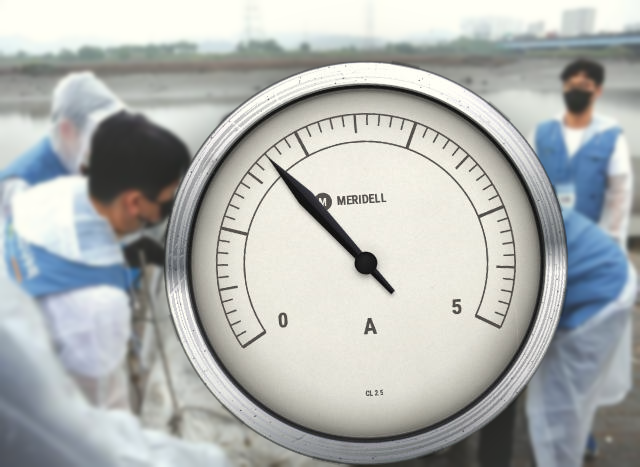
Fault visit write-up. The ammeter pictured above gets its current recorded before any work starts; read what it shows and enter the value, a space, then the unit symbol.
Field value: 1.7 A
